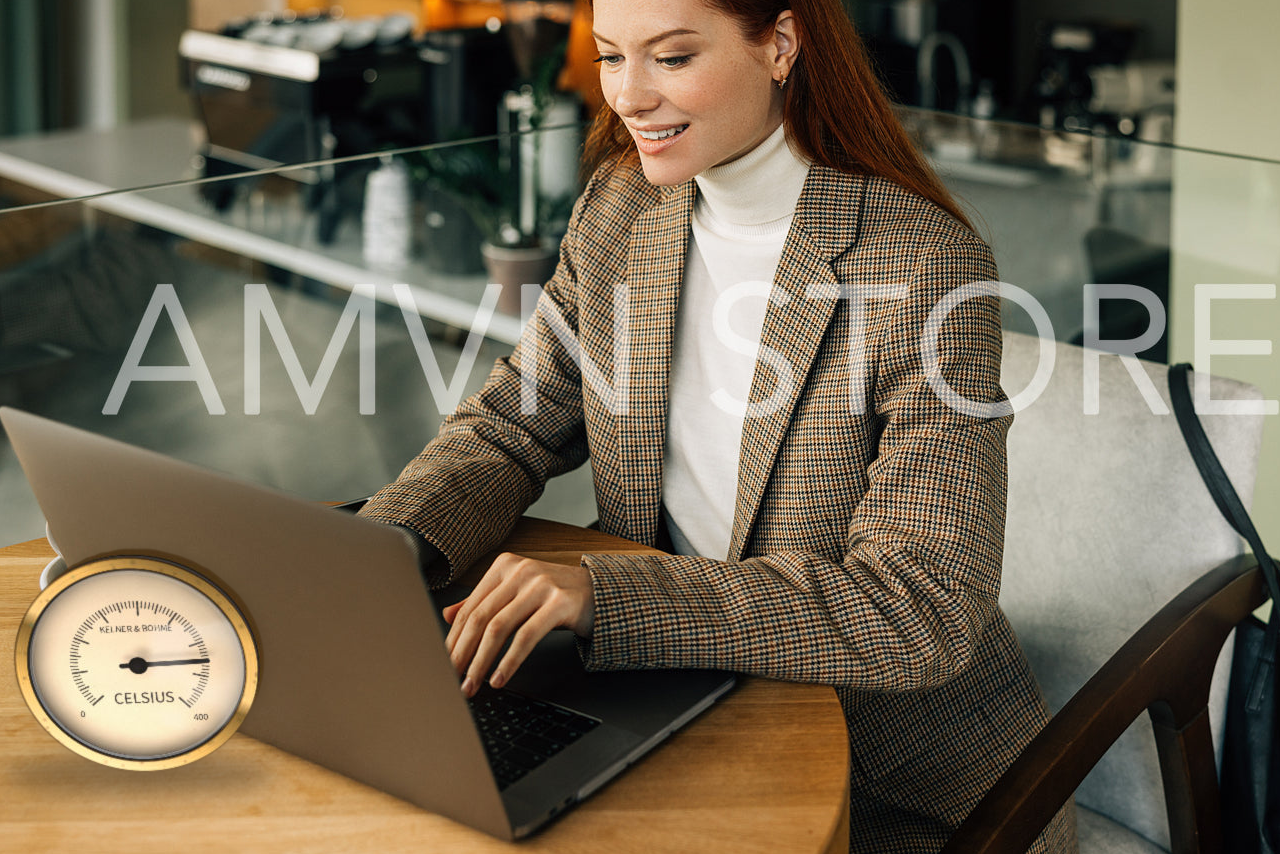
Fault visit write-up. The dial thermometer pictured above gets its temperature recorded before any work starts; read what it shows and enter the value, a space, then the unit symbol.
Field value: 325 °C
